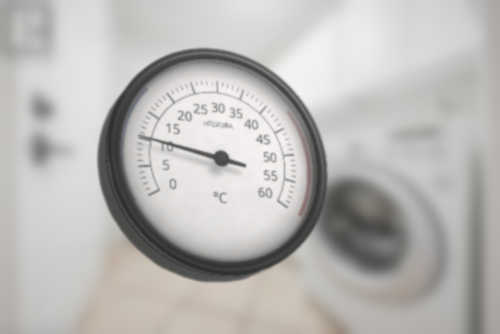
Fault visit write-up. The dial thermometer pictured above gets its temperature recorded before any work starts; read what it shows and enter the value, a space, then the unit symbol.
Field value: 10 °C
